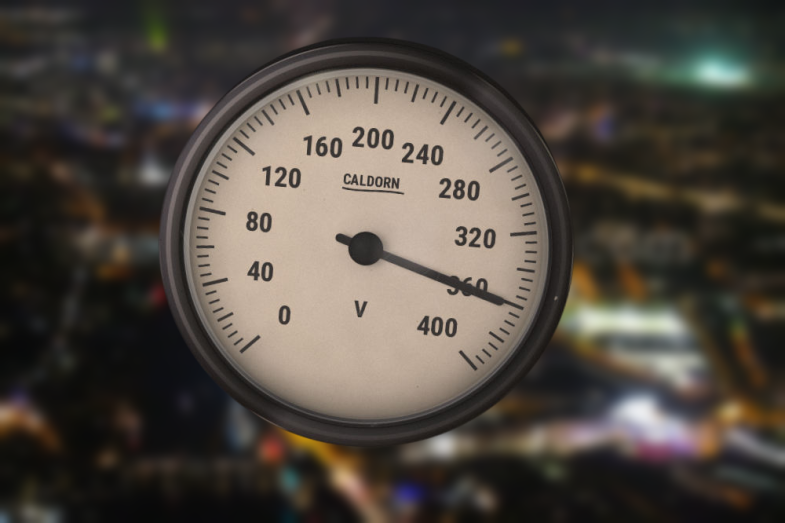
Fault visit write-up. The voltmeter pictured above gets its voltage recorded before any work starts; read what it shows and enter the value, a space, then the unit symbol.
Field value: 360 V
